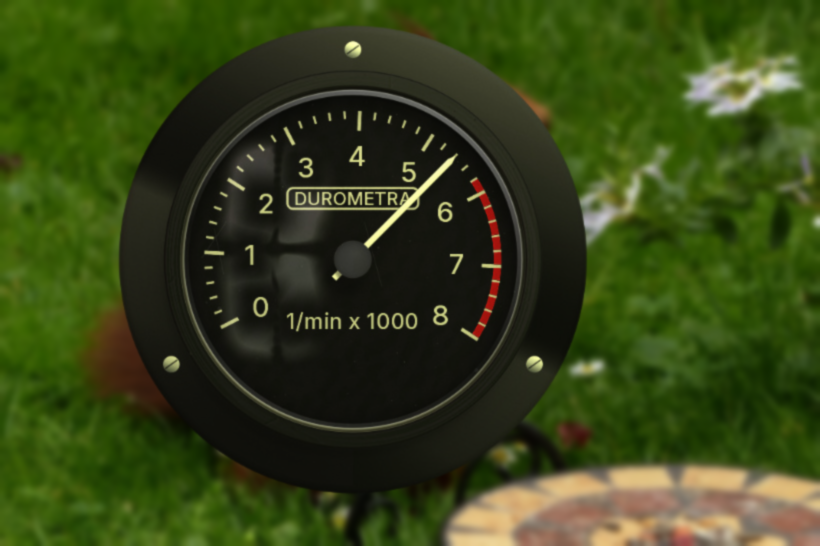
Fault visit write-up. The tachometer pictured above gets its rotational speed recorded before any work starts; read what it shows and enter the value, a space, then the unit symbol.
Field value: 5400 rpm
